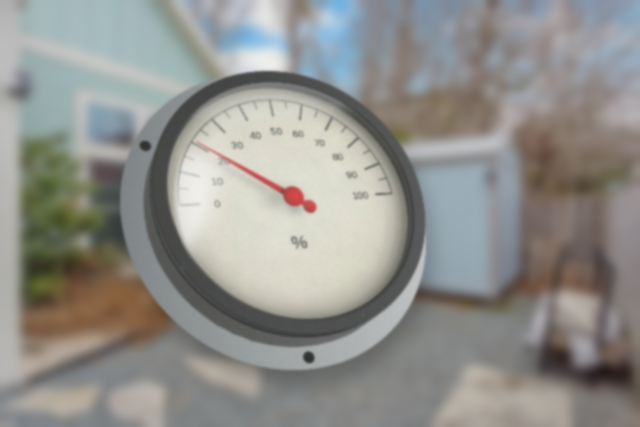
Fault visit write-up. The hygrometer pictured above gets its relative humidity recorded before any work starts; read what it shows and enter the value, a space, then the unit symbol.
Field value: 20 %
